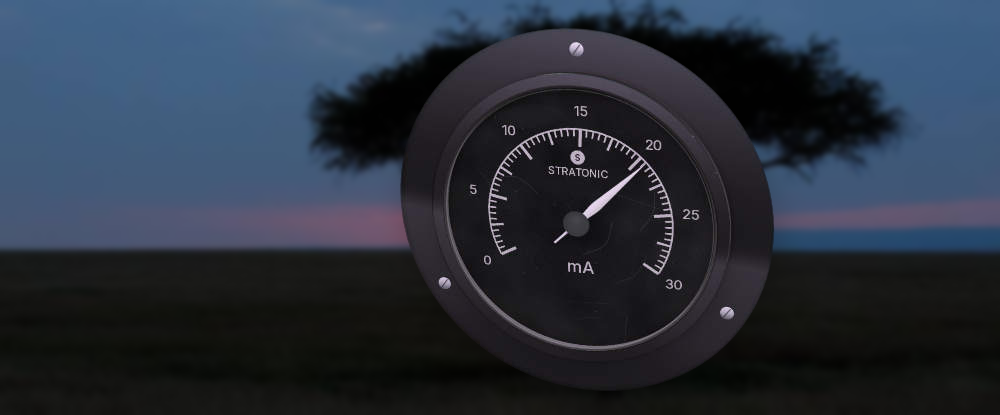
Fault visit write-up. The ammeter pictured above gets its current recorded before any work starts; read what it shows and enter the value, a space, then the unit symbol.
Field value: 20.5 mA
